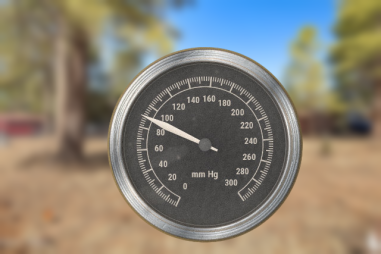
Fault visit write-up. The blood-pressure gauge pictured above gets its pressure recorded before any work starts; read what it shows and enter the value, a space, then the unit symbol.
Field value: 90 mmHg
